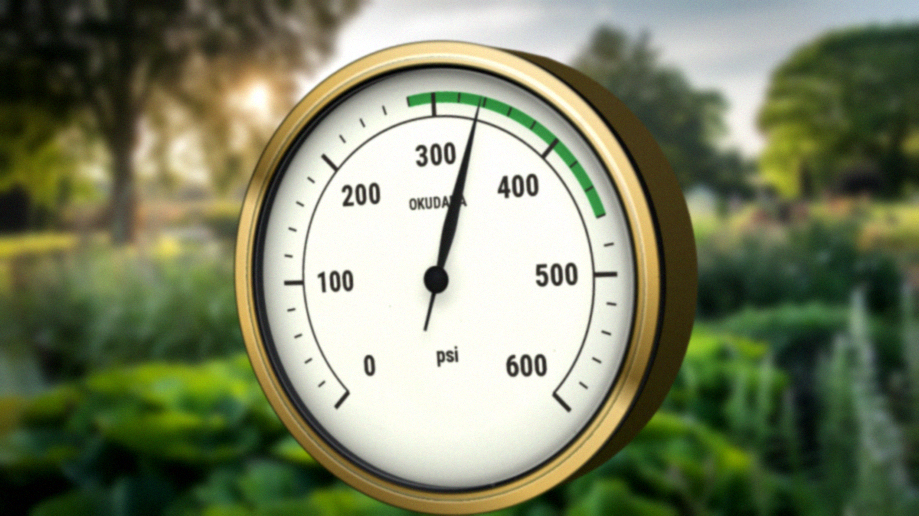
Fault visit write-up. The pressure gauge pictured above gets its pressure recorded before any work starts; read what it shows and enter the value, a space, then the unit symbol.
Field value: 340 psi
